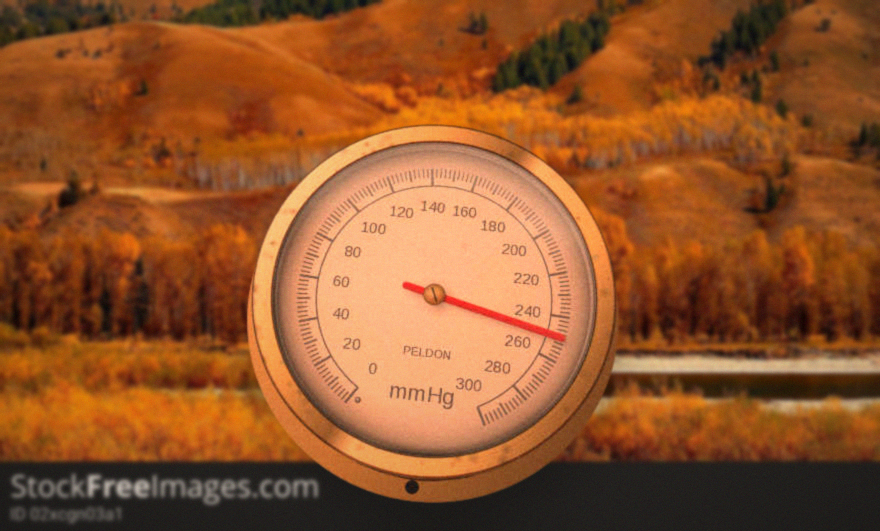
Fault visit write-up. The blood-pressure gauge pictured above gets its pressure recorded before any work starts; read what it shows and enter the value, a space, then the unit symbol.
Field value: 250 mmHg
